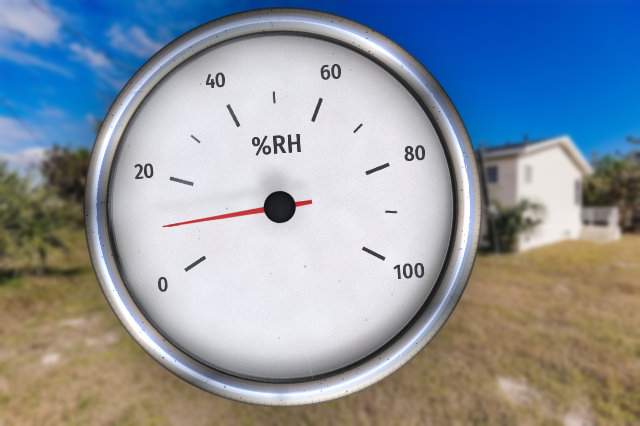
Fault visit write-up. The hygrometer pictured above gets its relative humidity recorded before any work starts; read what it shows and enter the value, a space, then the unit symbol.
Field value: 10 %
